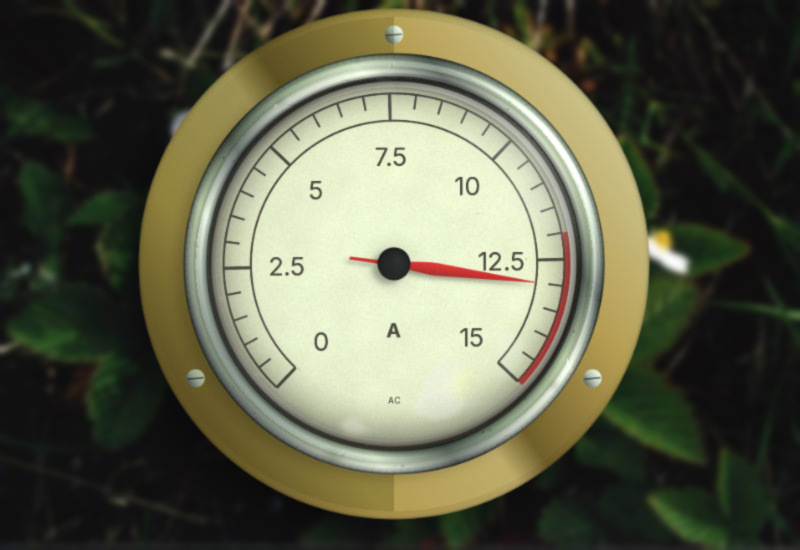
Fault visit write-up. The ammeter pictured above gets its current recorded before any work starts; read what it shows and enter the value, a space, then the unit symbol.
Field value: 13 A
